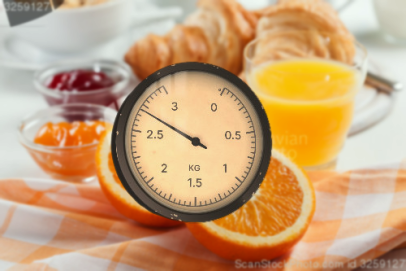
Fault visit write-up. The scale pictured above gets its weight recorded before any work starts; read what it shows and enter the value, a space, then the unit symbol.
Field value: 2.7 kg
